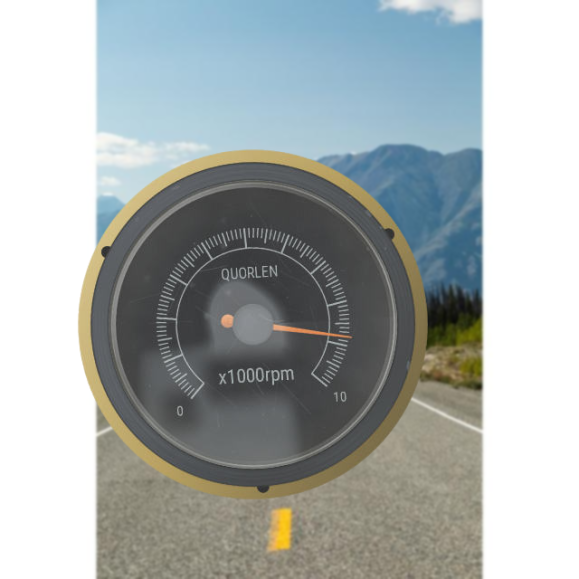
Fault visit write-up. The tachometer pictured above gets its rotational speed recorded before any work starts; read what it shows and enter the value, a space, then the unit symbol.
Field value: 8800 rpm
